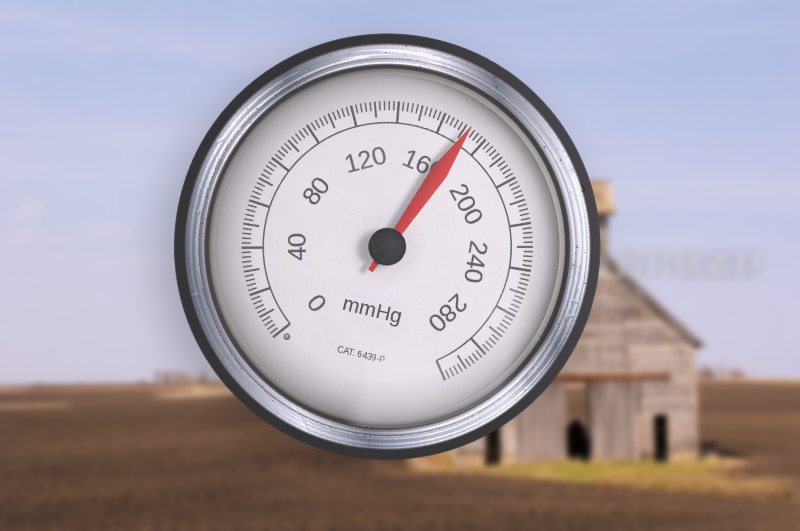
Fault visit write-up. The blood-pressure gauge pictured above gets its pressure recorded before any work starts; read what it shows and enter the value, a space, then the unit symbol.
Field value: 172 mmHg
